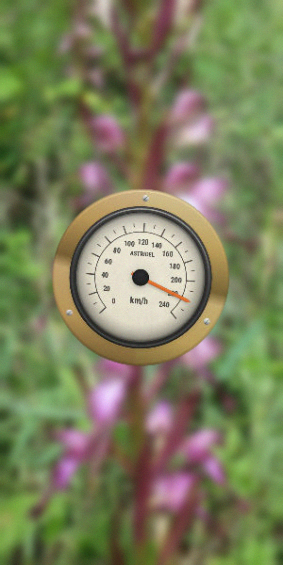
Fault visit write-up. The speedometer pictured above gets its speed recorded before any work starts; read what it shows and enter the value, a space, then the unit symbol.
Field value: 220 km/h
